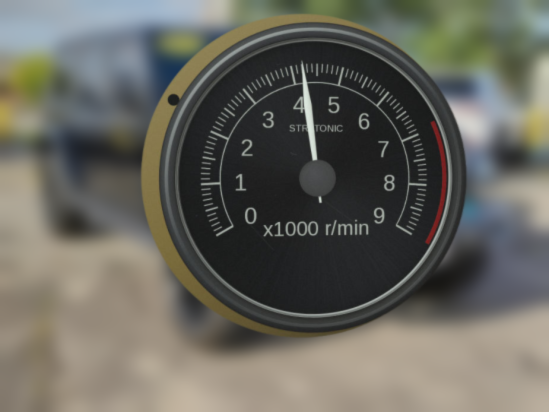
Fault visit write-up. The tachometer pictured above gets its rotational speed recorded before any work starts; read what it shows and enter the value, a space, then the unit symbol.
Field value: 4200 rpm
